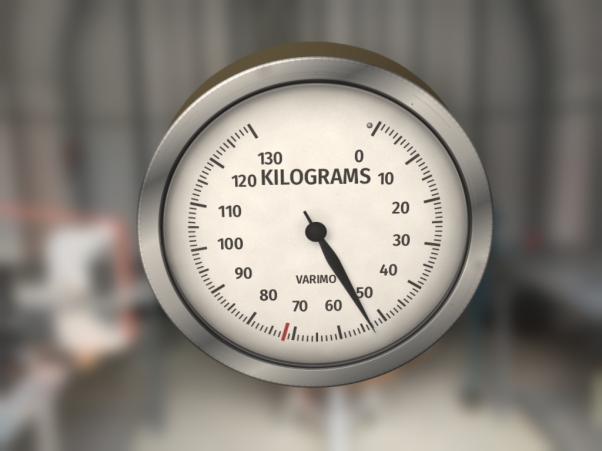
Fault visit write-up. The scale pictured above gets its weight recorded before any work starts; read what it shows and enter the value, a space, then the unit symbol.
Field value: 53 kg
